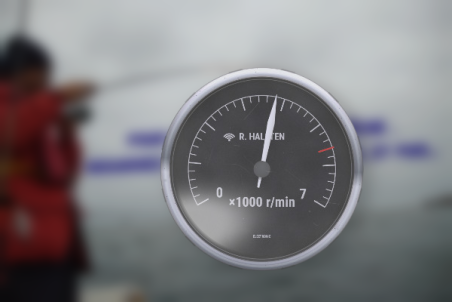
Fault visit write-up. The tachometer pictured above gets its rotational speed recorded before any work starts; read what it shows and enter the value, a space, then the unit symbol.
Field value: 3800 rpm
